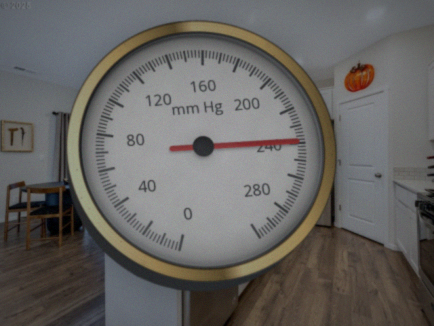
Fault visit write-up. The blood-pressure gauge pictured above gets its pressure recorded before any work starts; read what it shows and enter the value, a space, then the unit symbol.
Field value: 240 mmHg
